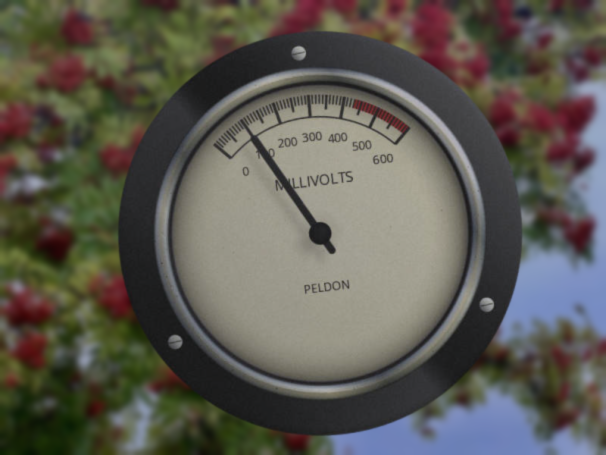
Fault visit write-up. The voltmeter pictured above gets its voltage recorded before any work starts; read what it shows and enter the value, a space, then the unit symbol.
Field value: 100 mV
